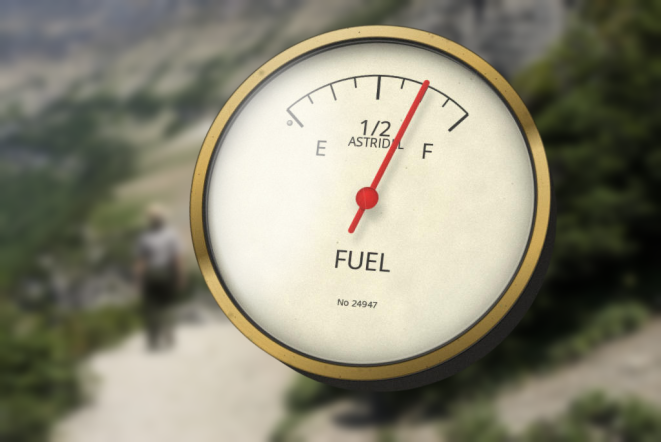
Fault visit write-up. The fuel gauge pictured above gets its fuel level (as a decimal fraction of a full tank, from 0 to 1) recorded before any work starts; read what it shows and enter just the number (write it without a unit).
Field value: 0.75
